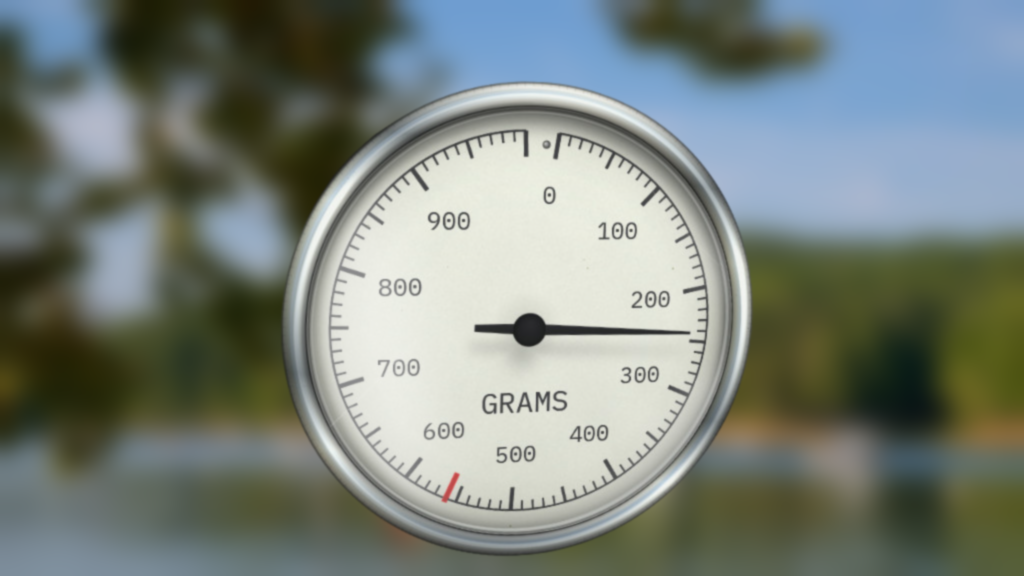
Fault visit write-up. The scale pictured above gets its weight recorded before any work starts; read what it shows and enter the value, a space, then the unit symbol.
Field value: 240 g
